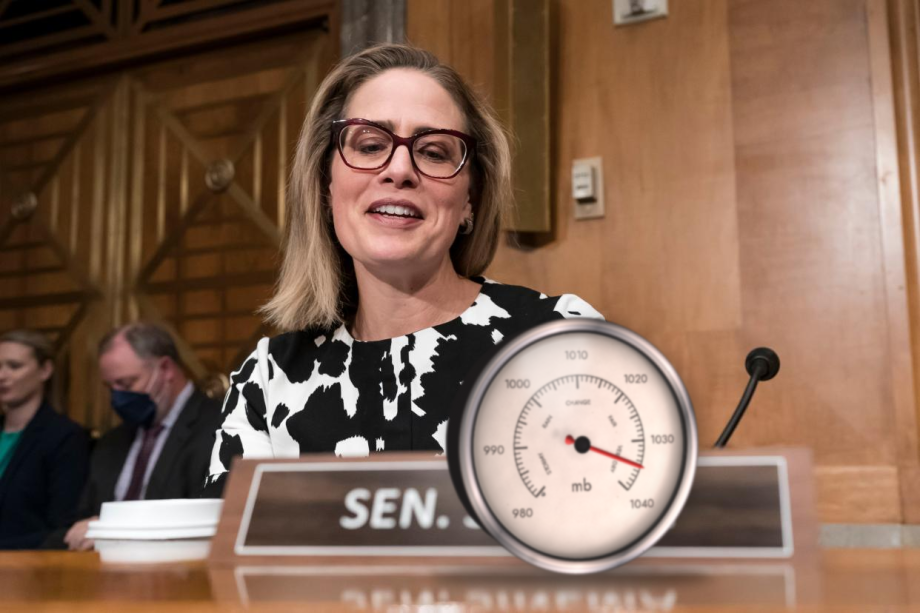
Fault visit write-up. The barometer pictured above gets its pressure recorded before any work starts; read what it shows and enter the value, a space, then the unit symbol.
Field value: 1035 mbar
